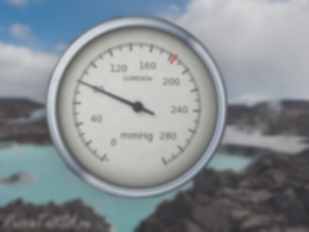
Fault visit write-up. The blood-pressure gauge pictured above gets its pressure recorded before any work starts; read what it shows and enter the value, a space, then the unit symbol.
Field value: 80 mmHg
